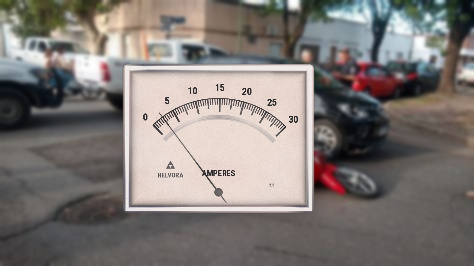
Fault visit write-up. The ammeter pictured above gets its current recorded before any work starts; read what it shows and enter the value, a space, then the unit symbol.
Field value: 2.5 A
